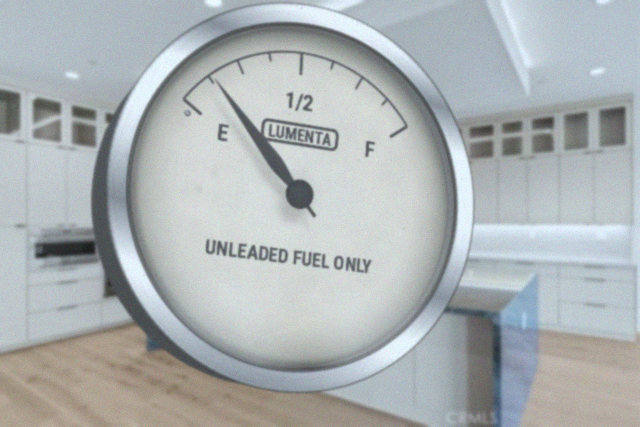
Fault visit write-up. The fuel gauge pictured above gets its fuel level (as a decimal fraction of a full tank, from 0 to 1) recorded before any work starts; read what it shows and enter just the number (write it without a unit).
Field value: 0.125
